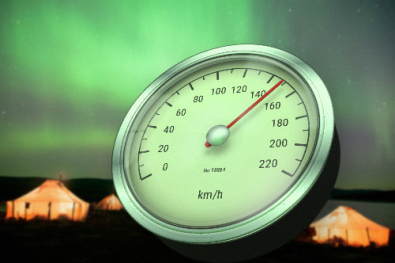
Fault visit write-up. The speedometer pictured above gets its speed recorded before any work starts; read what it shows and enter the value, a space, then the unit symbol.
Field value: 150 km/h
